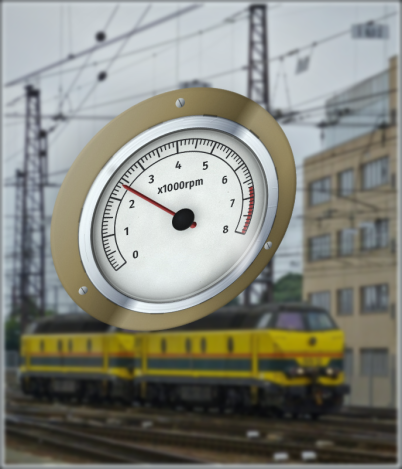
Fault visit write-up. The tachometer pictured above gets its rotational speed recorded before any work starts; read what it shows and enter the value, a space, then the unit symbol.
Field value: 2400 rpm
